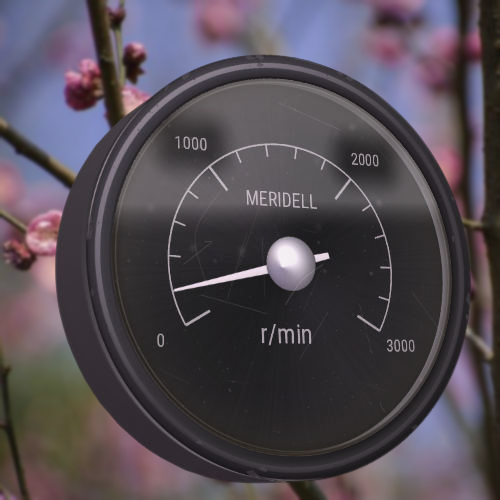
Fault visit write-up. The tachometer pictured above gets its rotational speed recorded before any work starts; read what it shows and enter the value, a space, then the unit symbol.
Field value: 200 rpm
